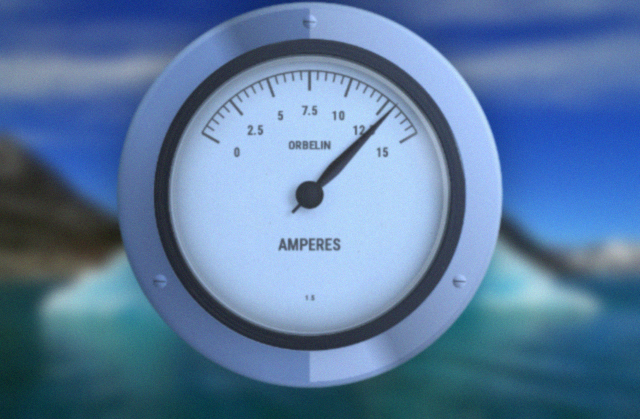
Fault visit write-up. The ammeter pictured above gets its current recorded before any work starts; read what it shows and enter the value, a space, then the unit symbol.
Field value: 13 A
